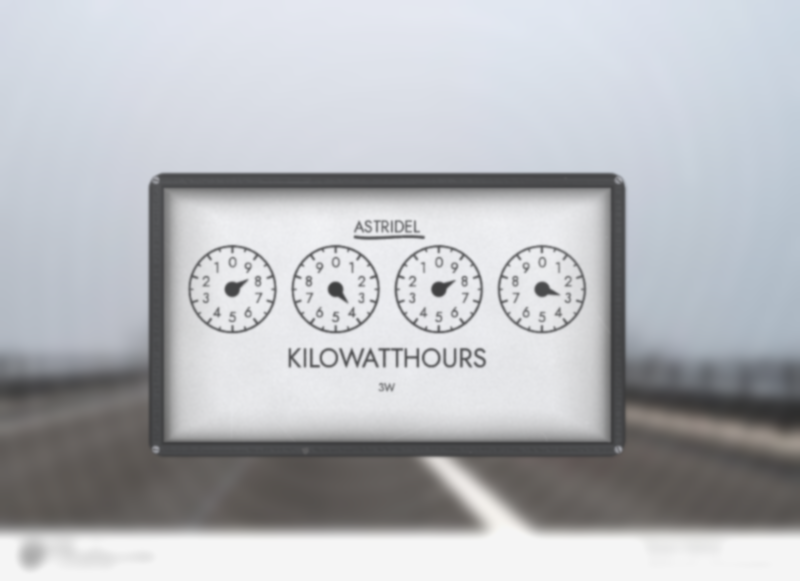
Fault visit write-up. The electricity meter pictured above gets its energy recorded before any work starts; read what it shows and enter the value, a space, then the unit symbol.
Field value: 8383 kWh
